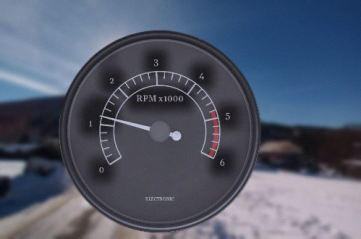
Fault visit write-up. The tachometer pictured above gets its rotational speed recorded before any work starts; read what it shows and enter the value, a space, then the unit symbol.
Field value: 1200 rpm
